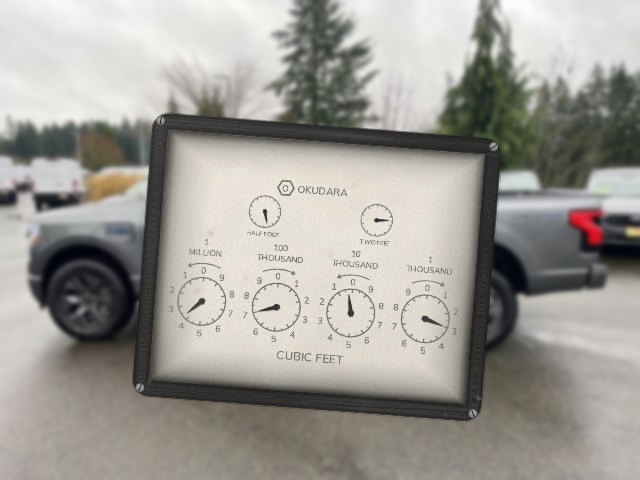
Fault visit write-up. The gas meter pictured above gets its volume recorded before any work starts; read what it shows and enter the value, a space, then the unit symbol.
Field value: 370300 ft³
